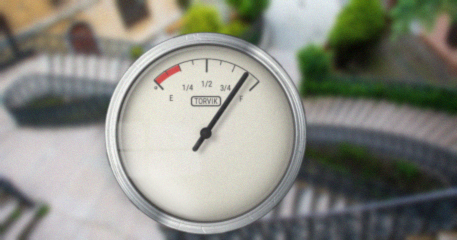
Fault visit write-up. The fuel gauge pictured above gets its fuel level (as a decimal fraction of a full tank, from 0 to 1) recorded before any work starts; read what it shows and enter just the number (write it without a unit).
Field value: 0.875
